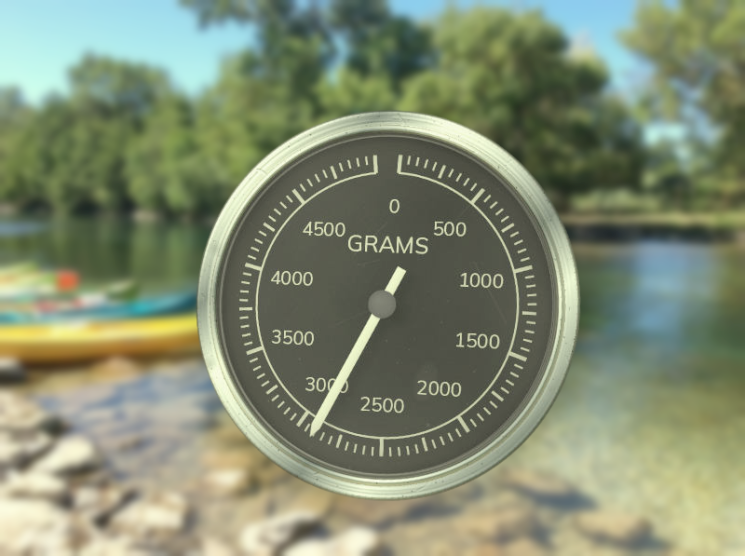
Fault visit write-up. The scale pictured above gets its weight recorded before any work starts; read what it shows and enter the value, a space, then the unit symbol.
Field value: 2900 g
